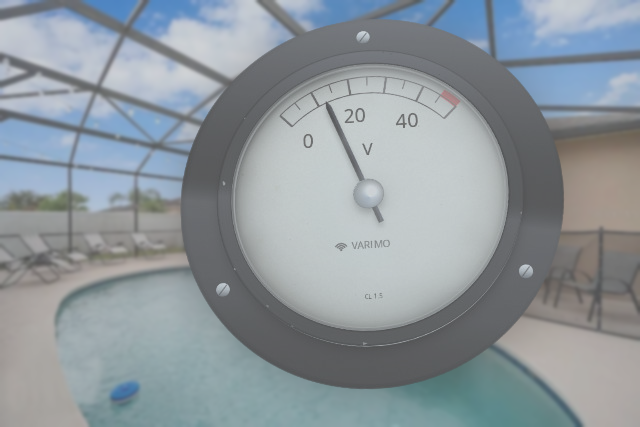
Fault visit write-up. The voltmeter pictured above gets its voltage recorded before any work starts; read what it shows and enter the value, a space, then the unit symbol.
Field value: 12.5 V
